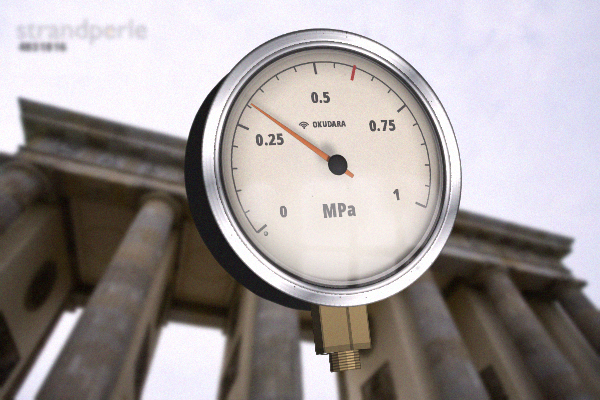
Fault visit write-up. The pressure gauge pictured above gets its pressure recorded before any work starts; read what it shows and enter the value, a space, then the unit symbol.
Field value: 0.3 MPa
